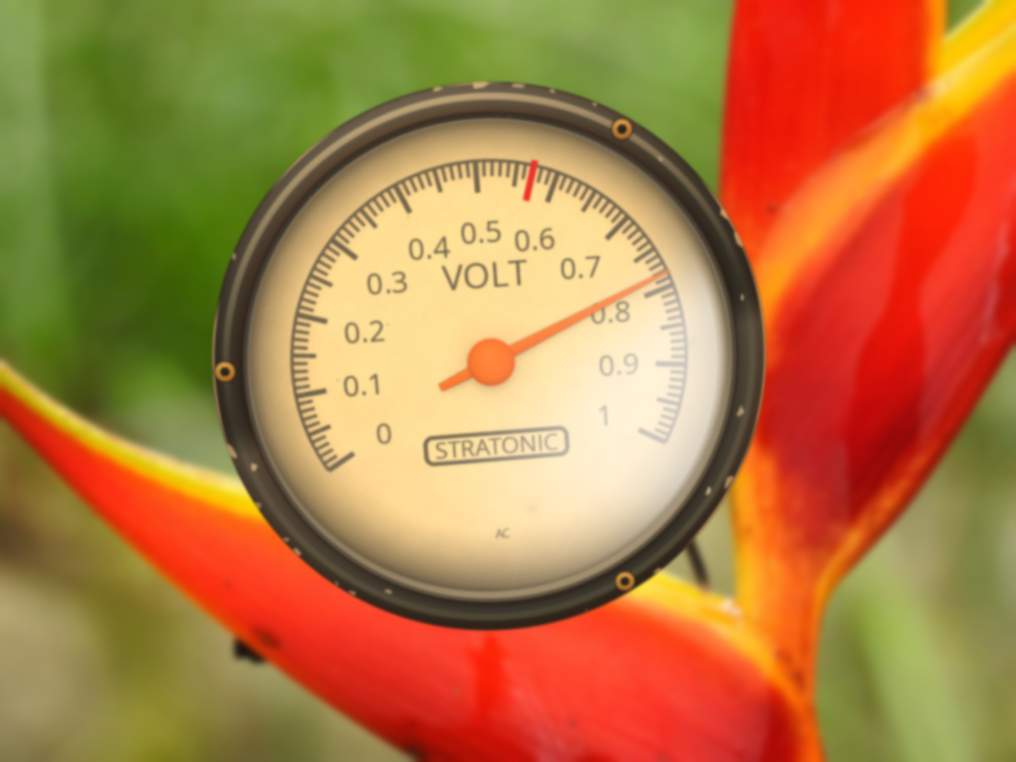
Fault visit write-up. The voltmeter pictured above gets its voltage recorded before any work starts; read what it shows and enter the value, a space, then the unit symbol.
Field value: 0.78 V
